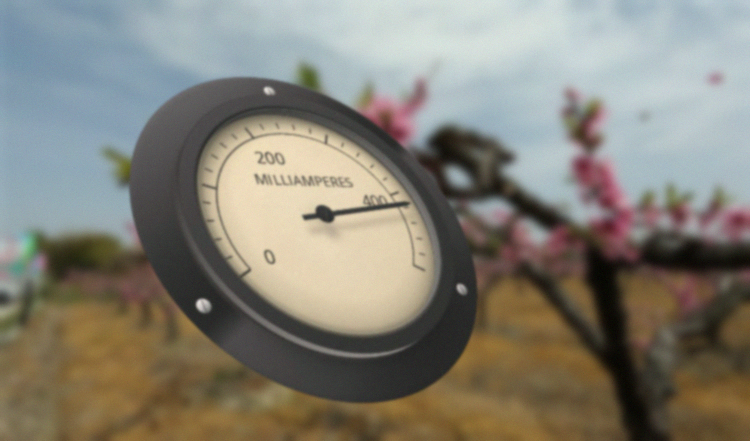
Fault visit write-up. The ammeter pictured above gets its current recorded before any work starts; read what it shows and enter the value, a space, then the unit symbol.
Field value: 420 mA
